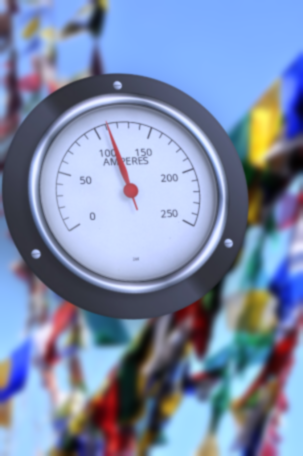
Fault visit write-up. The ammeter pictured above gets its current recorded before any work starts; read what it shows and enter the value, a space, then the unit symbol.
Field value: 110 A
